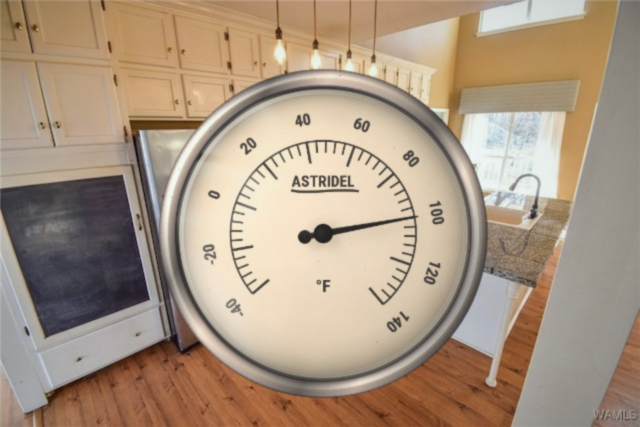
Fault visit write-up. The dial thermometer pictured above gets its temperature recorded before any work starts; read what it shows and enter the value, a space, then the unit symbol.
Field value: 100 °F
